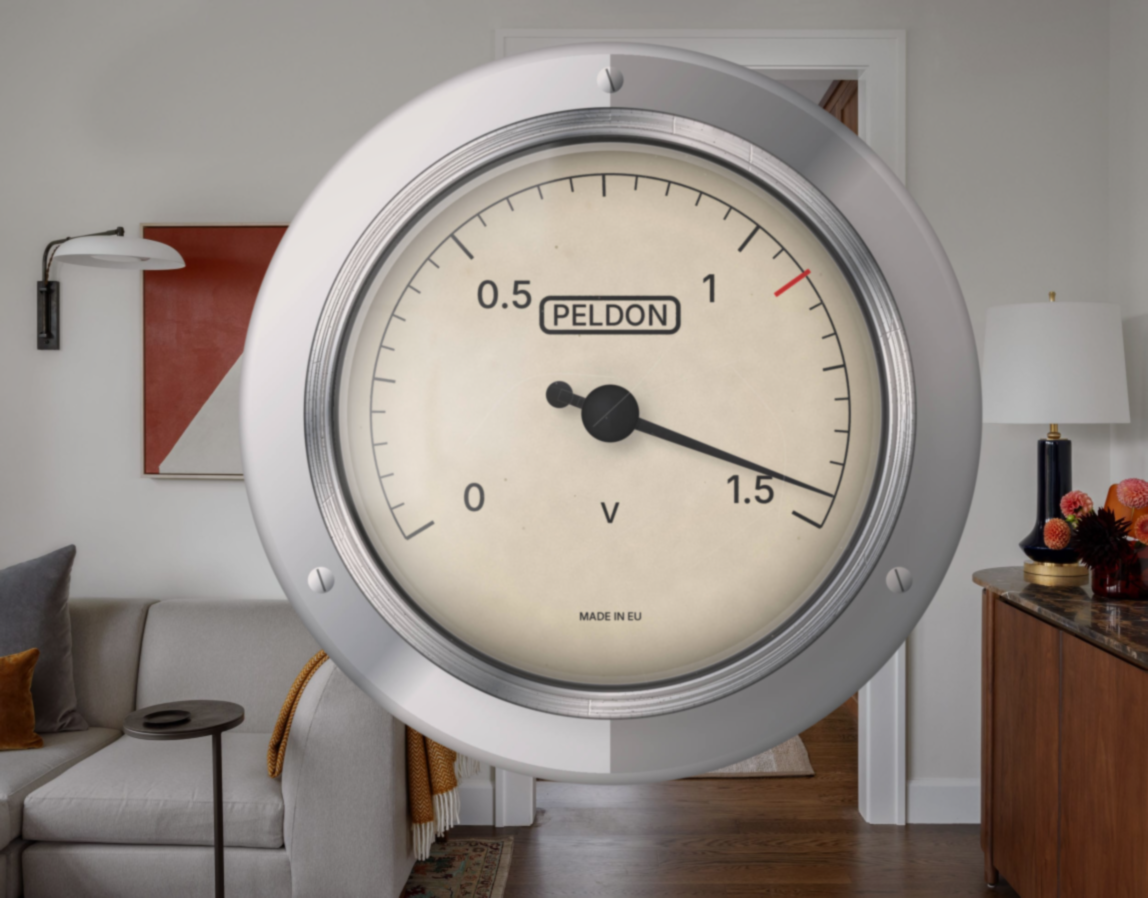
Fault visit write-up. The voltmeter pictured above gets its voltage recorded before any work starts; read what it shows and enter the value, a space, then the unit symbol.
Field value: 1.45 V
